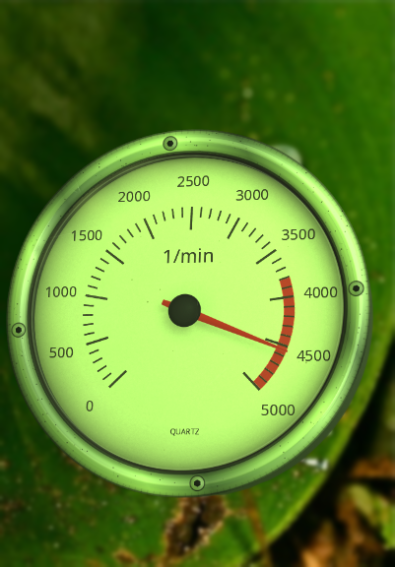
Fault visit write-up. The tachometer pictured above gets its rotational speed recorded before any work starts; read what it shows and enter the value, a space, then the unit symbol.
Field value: 4550 rpm
